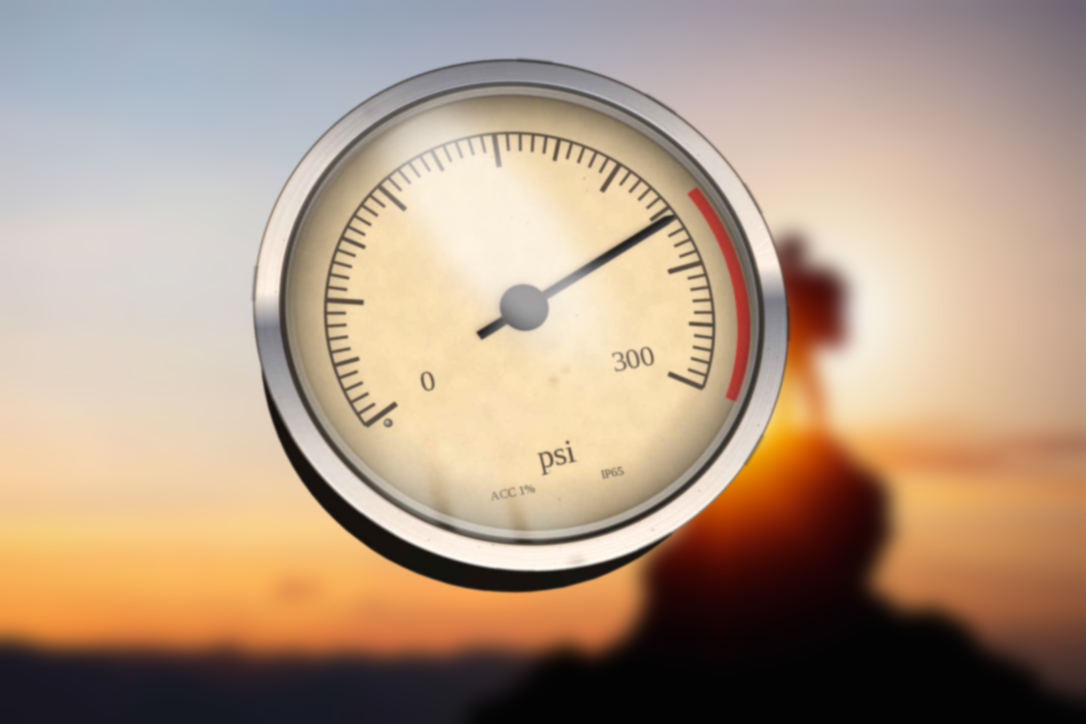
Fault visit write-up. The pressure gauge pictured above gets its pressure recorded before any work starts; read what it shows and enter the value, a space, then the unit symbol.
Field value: 230 psi
